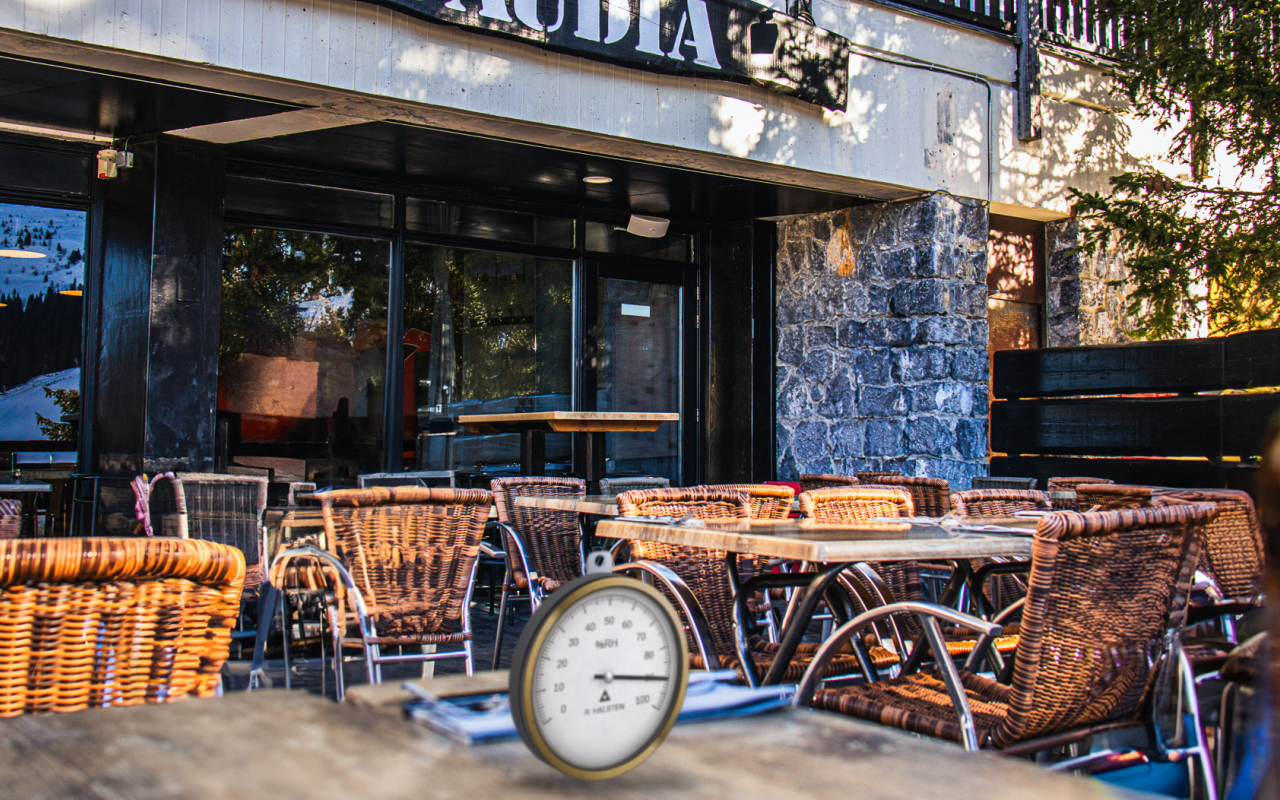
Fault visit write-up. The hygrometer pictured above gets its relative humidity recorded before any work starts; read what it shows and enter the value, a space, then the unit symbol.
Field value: 90 %
